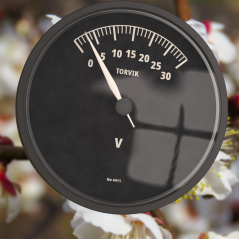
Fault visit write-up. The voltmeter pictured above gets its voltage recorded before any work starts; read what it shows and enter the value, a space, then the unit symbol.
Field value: 3 V
